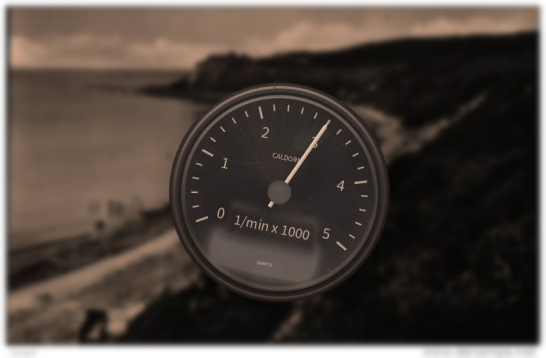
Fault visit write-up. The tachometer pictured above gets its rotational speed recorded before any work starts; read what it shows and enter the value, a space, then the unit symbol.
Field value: 3000 rpm
